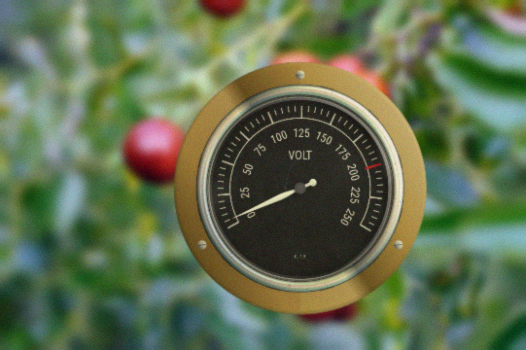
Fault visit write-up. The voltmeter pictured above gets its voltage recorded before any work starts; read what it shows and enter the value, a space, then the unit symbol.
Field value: 5 V
